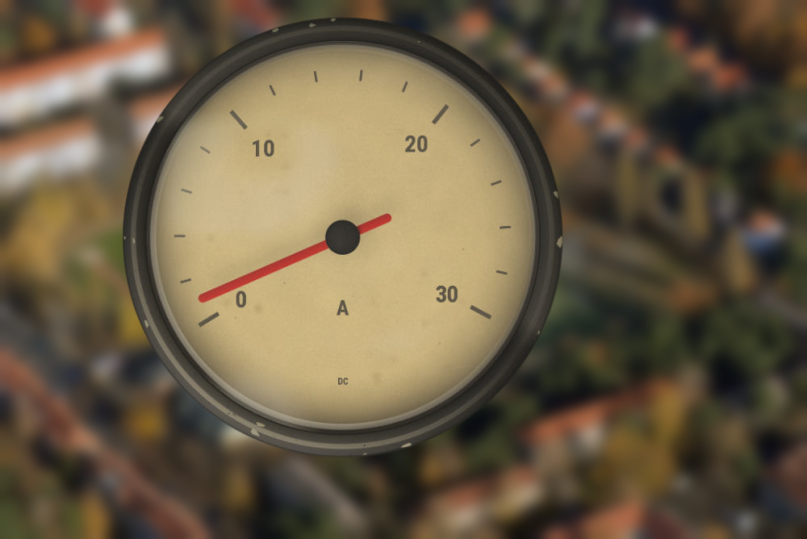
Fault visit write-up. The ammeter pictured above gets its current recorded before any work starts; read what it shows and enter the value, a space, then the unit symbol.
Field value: 1 A
